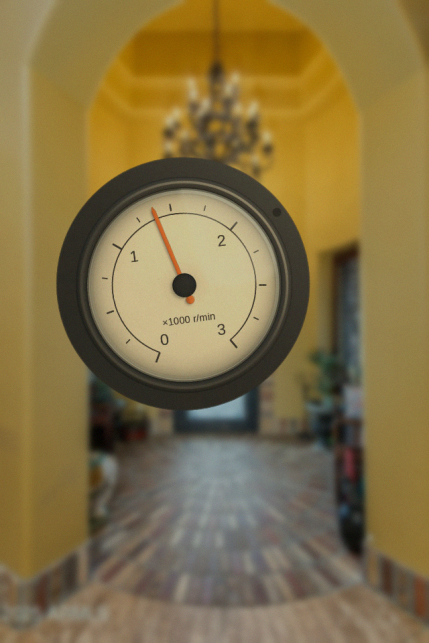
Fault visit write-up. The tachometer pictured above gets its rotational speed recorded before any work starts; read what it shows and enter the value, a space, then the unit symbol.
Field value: 1375 rpm
